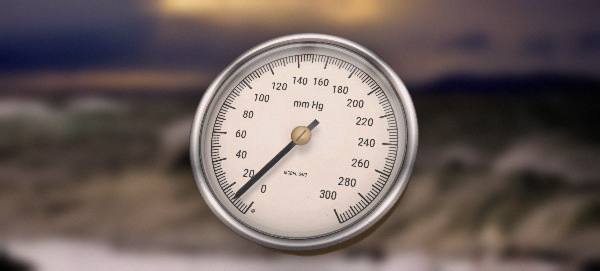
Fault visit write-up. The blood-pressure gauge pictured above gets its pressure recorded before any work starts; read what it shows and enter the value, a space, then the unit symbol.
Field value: 10 mmHg
